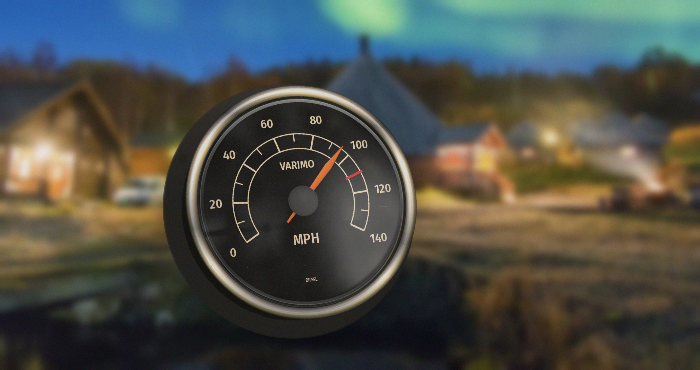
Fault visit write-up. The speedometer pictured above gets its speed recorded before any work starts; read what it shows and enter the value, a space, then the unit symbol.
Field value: 95 mph
